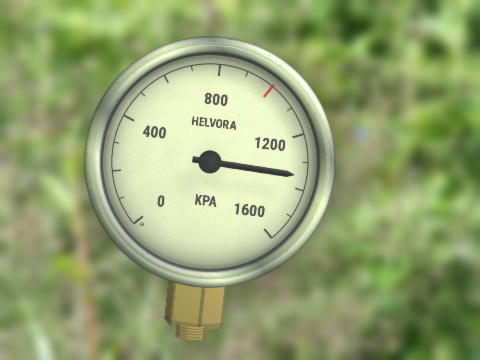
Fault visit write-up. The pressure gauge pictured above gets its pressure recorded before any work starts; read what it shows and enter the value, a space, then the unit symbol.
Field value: 1350 kPa
